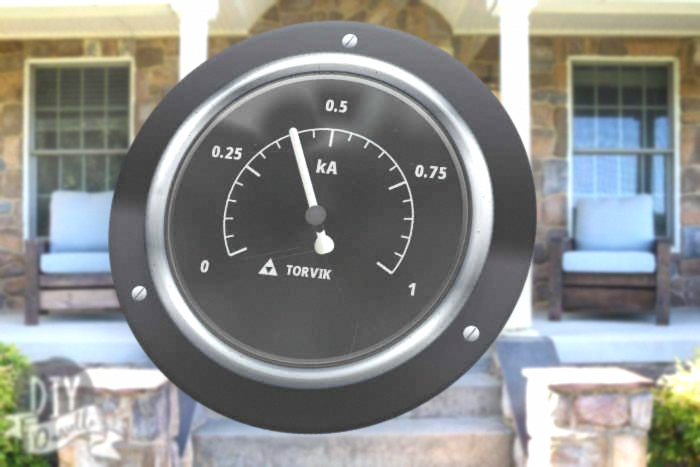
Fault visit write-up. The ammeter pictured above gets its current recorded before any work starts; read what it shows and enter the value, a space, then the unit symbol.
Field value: 0.4 kA
